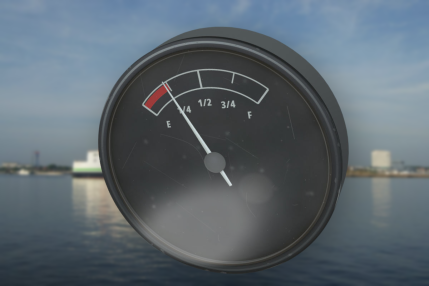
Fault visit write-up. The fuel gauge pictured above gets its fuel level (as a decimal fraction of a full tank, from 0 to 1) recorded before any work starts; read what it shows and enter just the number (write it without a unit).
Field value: 0.25
